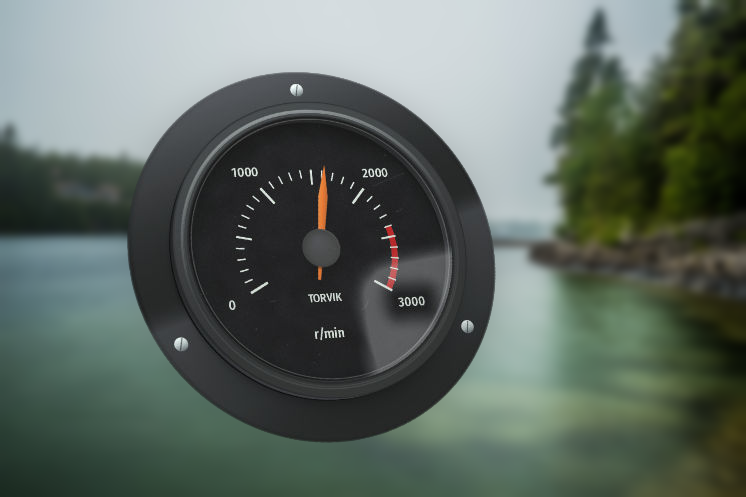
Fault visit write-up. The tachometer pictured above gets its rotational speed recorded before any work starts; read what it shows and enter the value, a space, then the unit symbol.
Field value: 1600 rpm
